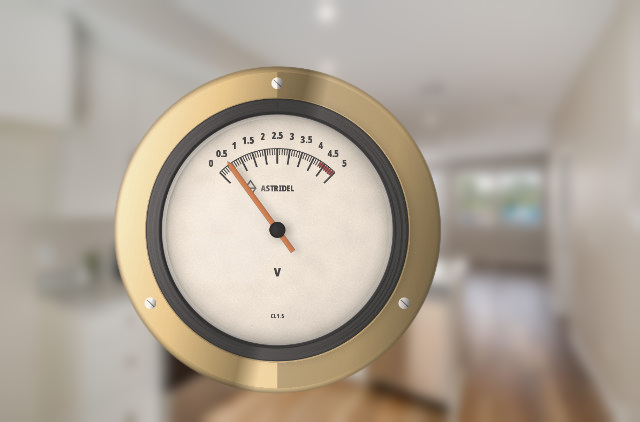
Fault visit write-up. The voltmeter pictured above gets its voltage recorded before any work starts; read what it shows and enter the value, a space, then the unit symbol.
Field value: 0.5 V
